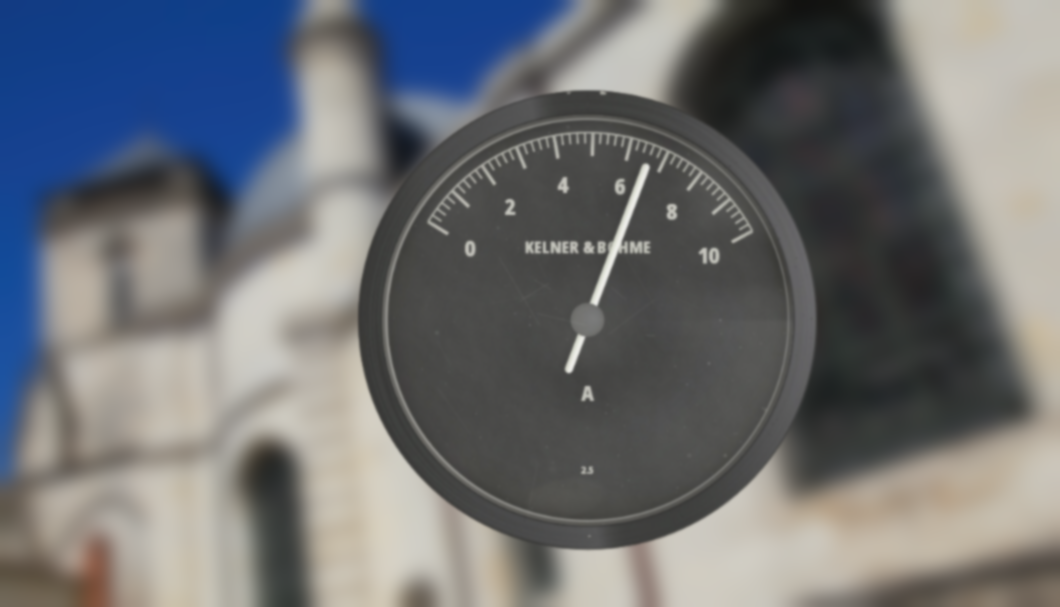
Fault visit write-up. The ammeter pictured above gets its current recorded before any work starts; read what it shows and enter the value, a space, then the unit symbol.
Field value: 6.6 A
